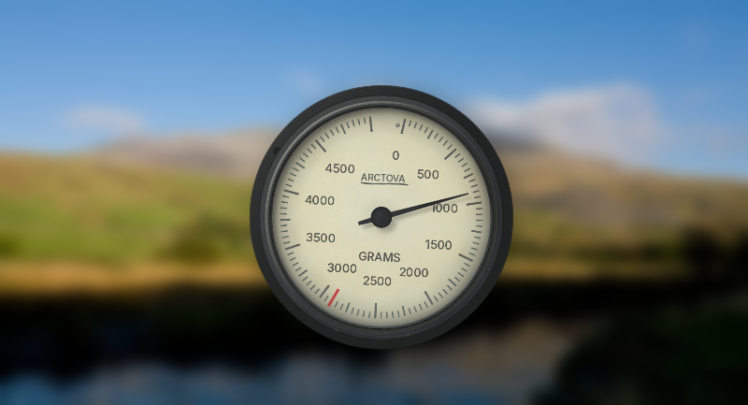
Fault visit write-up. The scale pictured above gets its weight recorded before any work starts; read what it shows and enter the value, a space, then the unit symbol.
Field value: 900 g
